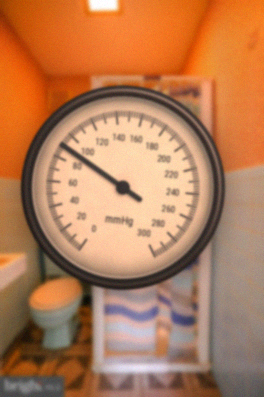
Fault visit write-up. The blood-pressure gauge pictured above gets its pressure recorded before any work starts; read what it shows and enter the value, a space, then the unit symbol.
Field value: 90 mmHg
